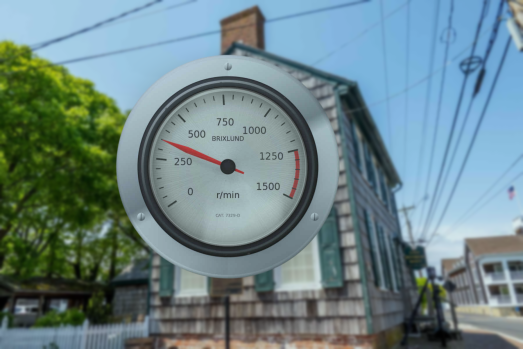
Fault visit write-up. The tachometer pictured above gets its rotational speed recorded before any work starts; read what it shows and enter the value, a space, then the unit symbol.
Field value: 350 rpm
